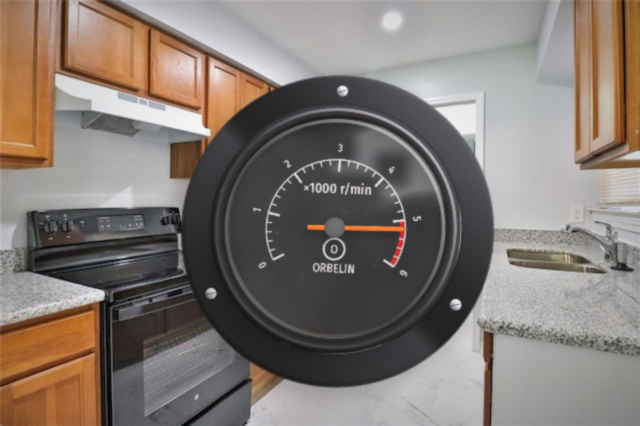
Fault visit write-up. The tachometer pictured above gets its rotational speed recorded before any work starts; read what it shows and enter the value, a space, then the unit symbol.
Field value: 5200 rpm
